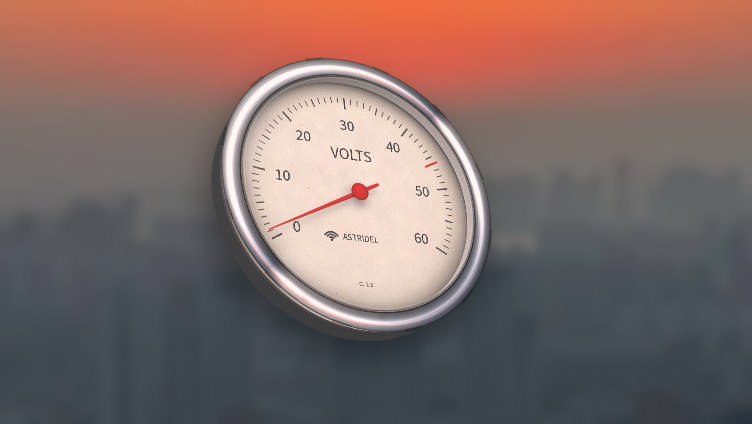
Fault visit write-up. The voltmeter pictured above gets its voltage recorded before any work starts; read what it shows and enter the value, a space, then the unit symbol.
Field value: 1 V
